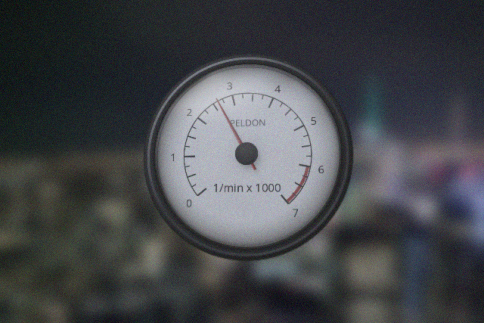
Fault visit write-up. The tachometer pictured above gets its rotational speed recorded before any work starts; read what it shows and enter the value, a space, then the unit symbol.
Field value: 2625 rpm
